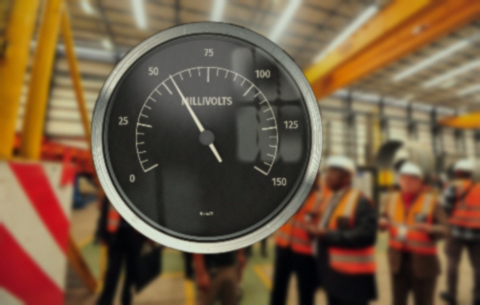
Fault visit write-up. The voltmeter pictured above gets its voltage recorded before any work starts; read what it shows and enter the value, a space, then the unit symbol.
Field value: 55 mV
